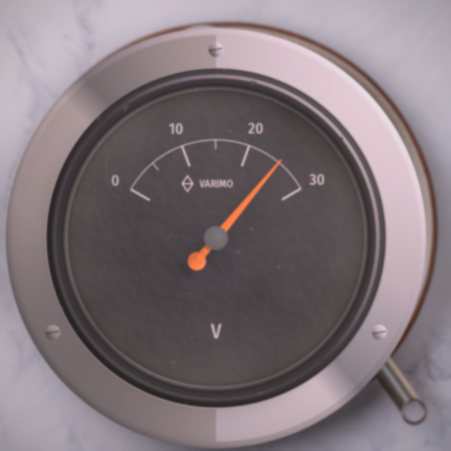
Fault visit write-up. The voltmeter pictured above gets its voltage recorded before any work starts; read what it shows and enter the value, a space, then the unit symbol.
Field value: 25 V
